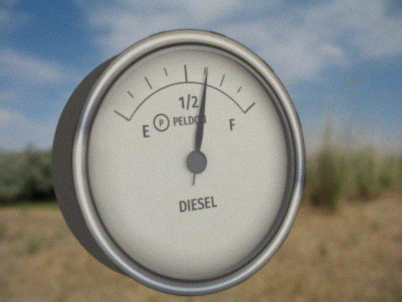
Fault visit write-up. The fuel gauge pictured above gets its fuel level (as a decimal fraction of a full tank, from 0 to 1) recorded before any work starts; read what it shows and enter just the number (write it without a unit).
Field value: 0.625
